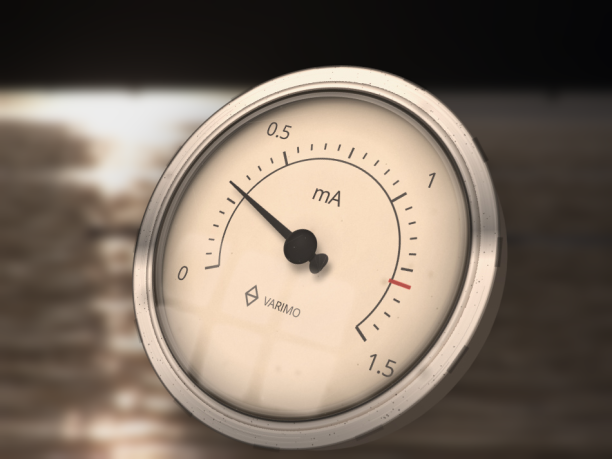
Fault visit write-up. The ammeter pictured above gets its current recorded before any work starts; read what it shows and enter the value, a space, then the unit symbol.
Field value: 0.3 mA
